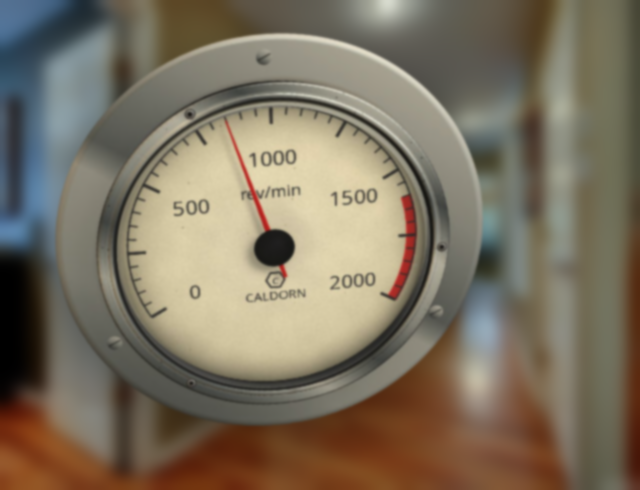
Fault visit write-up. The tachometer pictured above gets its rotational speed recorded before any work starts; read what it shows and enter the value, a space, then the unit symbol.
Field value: 850 rpm
